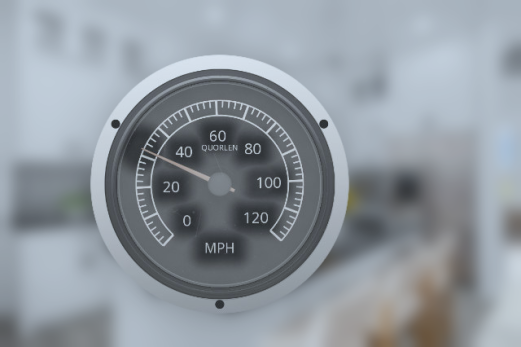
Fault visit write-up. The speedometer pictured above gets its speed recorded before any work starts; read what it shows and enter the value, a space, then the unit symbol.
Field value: 32 mph
